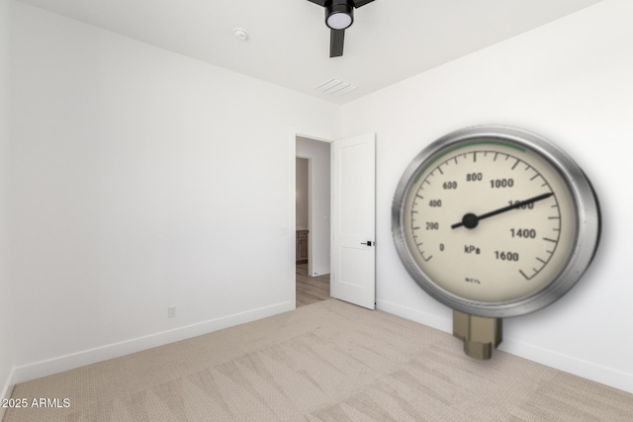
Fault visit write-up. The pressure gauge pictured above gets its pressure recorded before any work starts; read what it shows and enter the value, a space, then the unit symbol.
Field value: 1200 kPa
